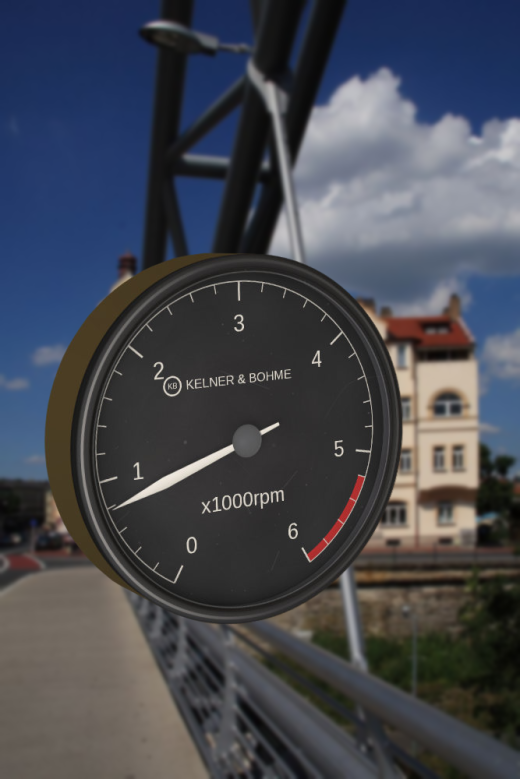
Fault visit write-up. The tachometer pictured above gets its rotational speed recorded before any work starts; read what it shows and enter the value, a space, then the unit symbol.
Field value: 800 rpm
